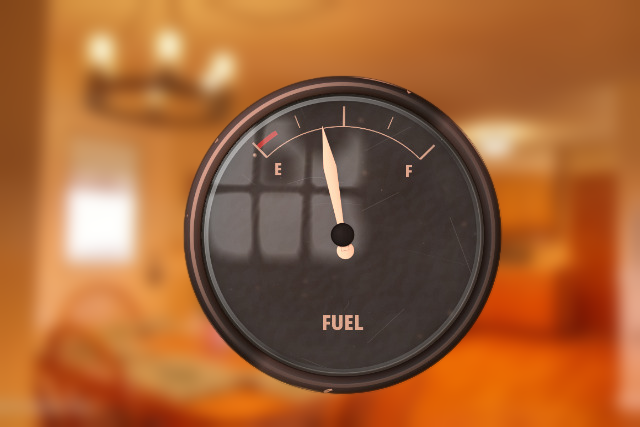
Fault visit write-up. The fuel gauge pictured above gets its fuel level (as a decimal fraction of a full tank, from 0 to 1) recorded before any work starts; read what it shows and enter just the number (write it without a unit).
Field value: 0.375
